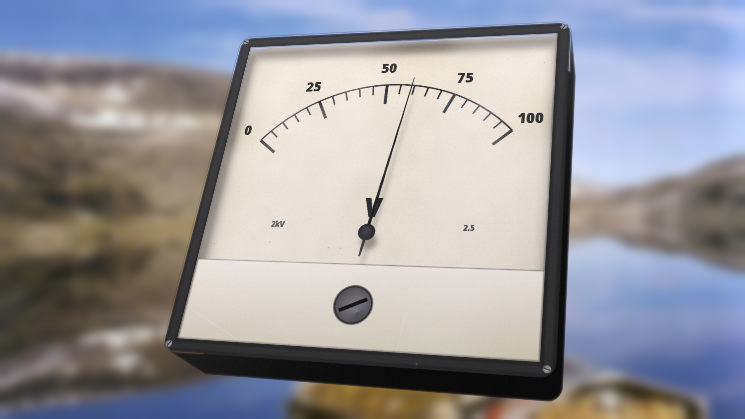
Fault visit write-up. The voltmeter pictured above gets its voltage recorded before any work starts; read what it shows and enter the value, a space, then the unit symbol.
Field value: 60 V
